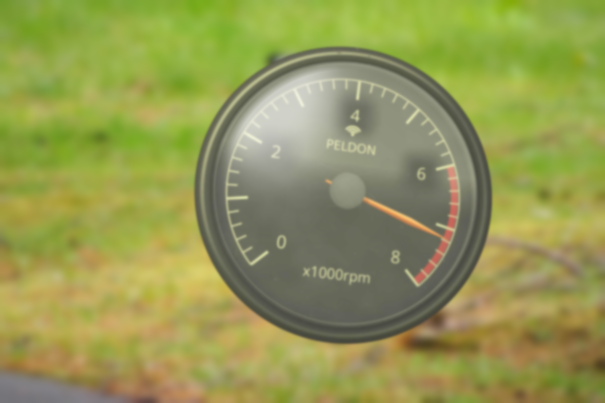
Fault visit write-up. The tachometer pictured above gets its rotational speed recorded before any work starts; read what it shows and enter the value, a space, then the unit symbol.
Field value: 7200 rpm
